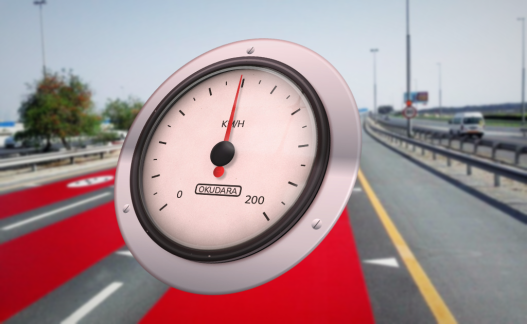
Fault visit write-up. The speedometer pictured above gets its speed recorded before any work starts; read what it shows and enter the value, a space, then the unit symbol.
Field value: 100 km/h
